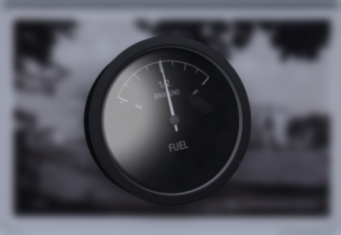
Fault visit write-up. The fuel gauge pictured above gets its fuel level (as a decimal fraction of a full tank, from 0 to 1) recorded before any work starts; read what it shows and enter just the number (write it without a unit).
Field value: 0.5
